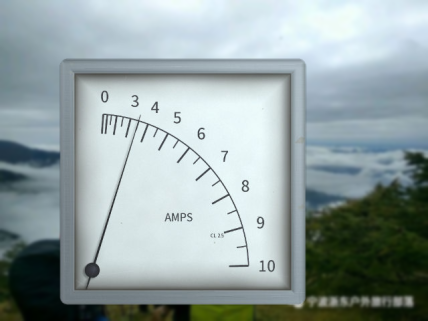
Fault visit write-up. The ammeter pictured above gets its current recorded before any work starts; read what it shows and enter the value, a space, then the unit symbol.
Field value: 3.5 A
